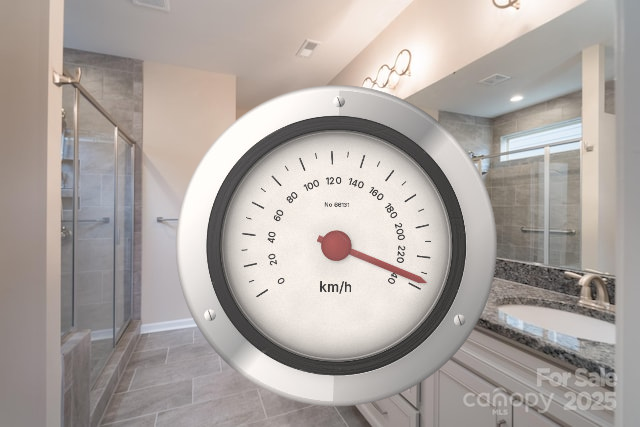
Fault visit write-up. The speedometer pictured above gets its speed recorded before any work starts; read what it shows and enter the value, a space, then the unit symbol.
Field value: 235 km/h
